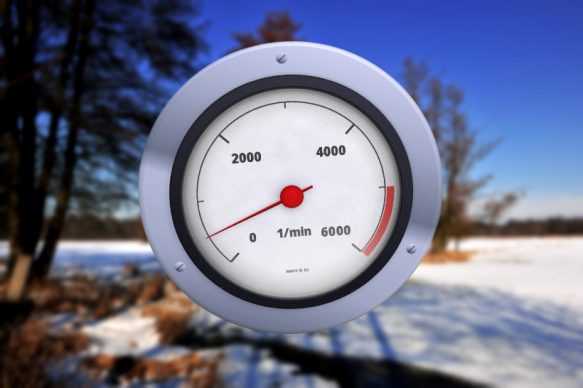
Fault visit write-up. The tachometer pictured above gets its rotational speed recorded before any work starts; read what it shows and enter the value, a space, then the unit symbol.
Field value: 500 rpm
